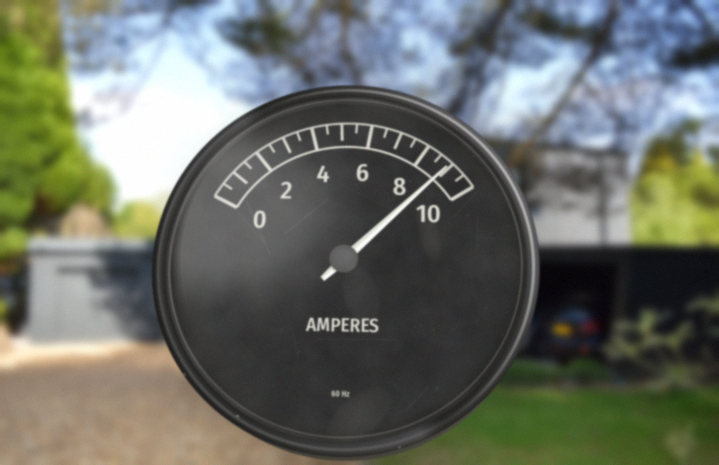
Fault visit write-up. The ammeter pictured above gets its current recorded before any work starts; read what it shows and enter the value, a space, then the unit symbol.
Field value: 9 A
